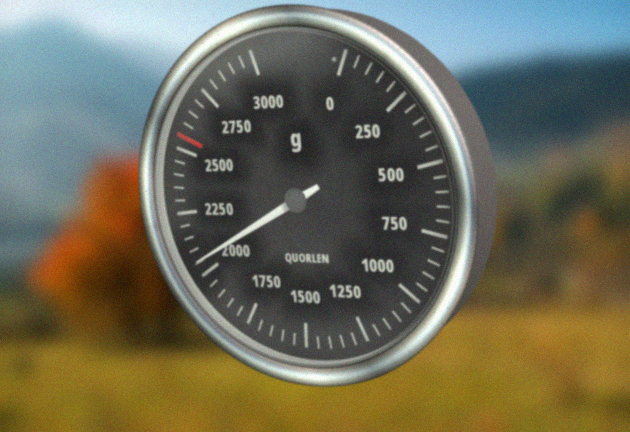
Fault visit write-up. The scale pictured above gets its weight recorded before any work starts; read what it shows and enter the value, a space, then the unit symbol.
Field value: 2050 g
